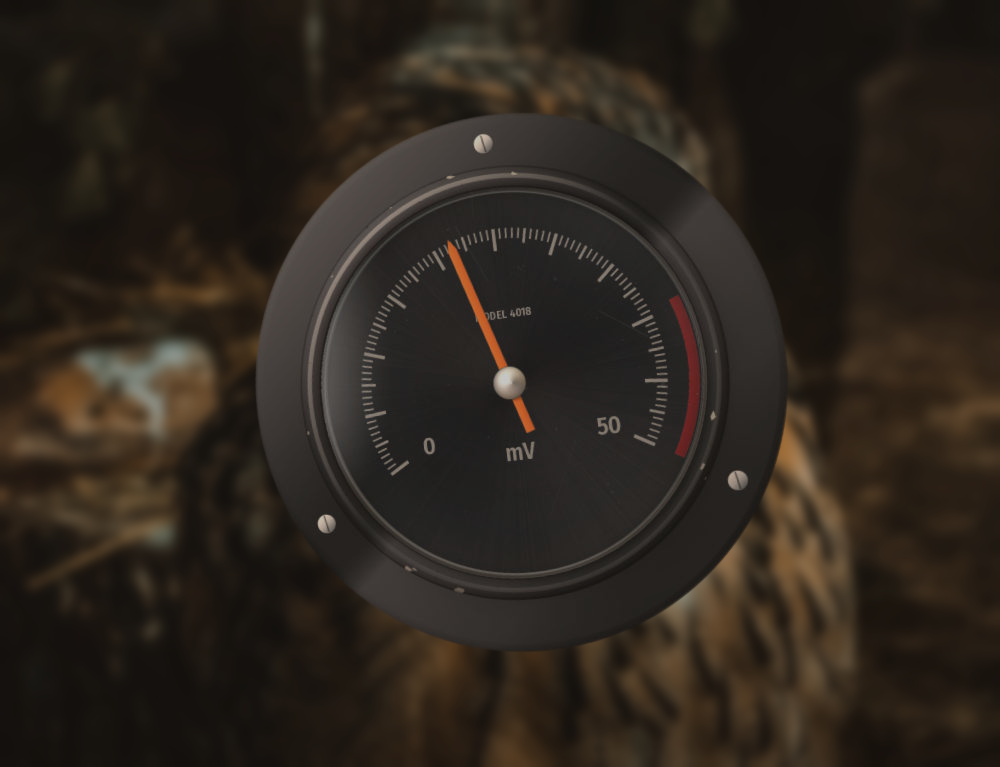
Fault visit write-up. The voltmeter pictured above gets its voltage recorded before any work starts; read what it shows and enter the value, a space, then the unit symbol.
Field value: 21.5 mV
